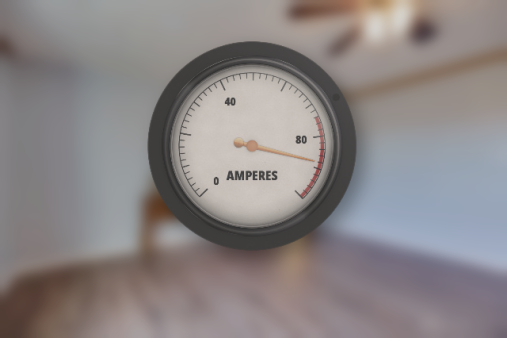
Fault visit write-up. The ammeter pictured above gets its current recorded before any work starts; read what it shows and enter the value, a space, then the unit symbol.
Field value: 88 A
